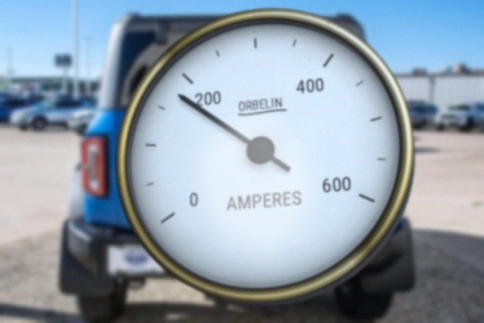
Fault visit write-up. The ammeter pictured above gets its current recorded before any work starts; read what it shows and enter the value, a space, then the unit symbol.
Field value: 175 A
